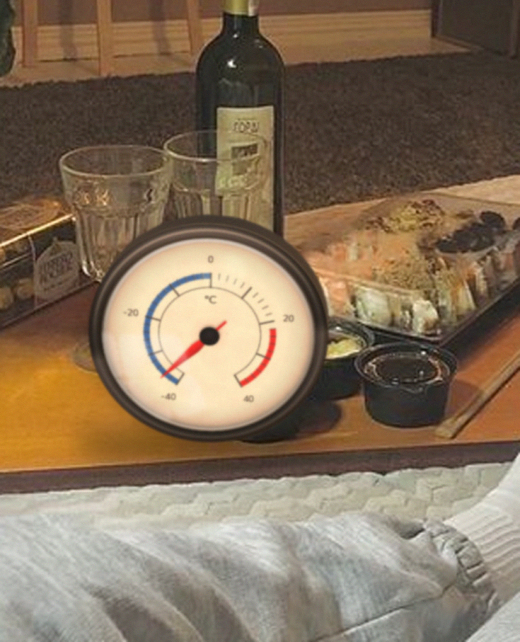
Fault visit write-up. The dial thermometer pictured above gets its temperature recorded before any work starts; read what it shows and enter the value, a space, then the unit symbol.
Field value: -36 °C
